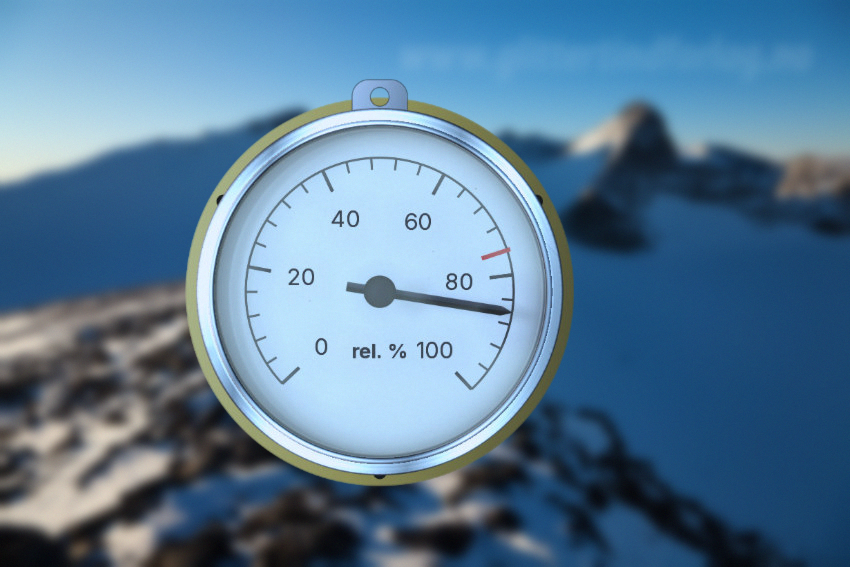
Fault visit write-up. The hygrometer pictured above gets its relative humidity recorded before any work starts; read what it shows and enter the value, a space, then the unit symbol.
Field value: 86 %
